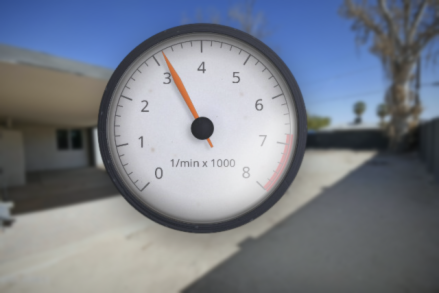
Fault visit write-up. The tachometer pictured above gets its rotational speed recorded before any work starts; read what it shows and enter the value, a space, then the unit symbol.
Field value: 3200 rpm
